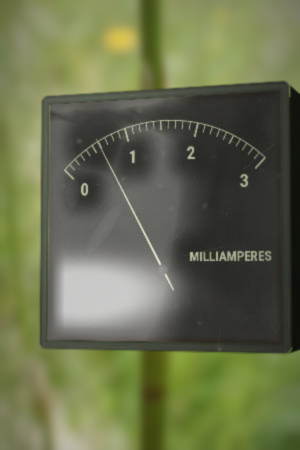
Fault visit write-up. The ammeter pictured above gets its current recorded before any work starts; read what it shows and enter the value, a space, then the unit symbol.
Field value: 0.6 mA
